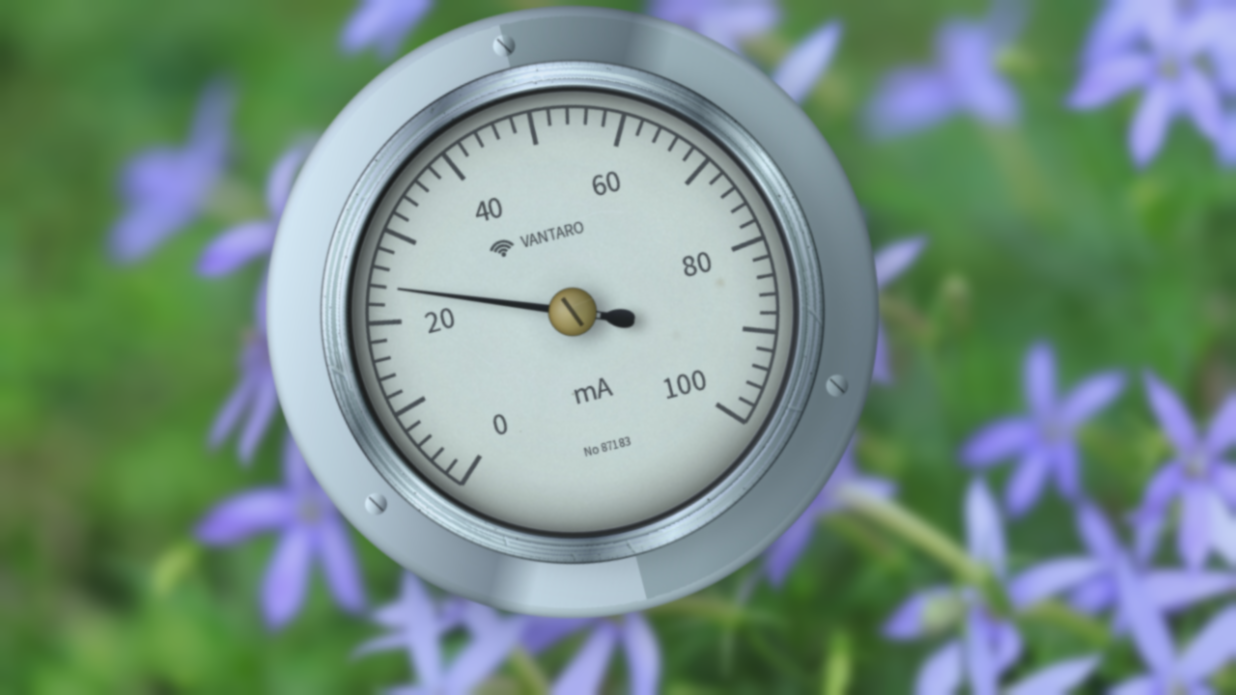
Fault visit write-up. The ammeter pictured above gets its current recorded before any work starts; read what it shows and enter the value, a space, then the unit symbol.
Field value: 24 mA
